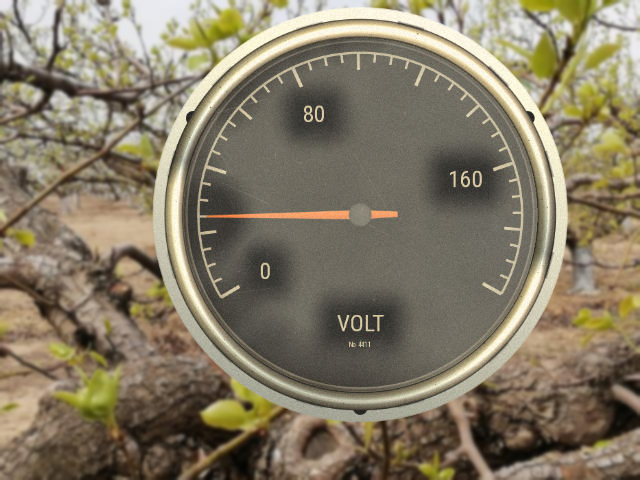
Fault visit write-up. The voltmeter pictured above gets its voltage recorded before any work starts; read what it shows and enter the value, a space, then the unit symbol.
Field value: 25 V
